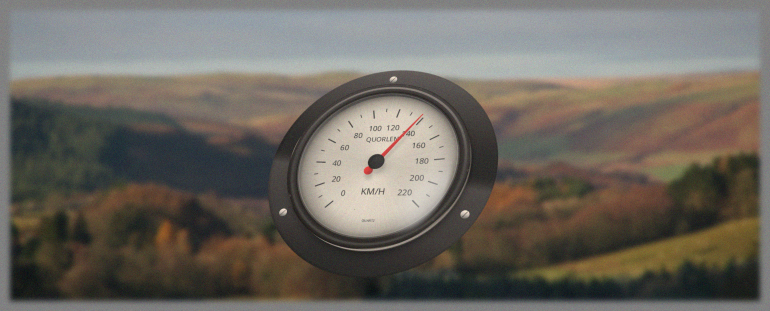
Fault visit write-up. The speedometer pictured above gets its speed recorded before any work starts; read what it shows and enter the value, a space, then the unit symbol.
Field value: 140 km/h
